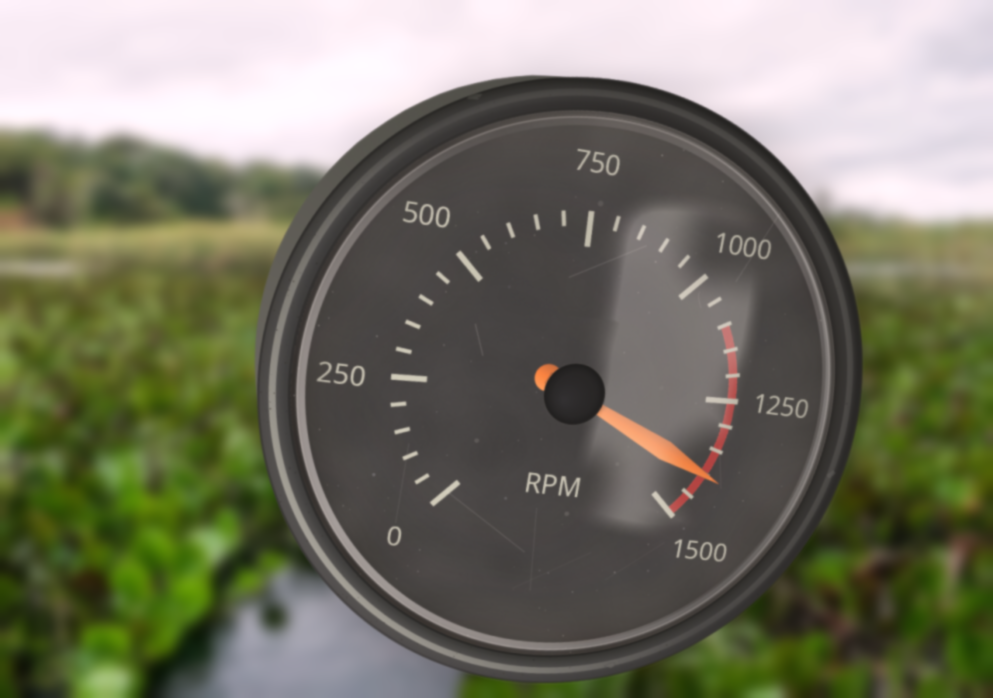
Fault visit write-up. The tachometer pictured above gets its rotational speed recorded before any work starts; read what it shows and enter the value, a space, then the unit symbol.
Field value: 1400 rpm
